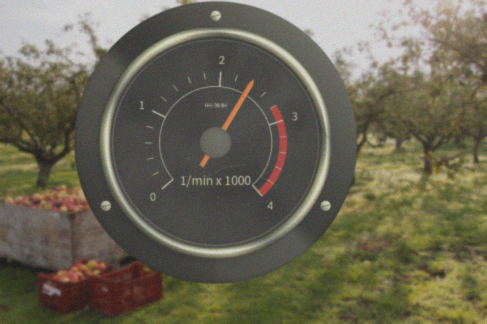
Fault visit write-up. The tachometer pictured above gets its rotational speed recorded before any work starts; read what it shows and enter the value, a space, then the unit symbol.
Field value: 2400 rpm
